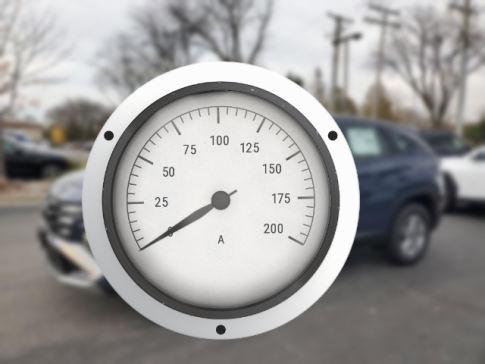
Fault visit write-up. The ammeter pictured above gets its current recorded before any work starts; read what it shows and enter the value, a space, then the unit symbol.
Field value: 0 A
